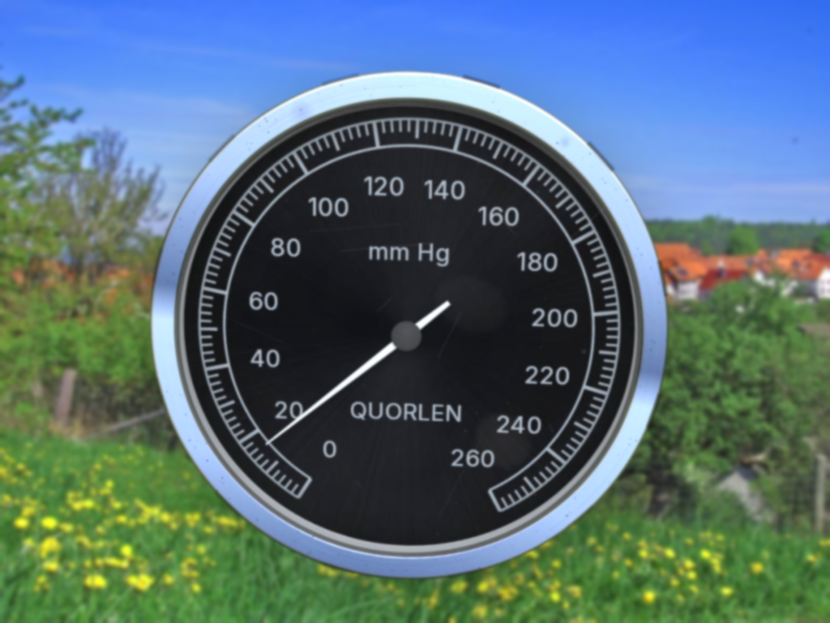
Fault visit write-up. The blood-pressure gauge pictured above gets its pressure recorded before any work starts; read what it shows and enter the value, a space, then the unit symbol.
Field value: 16 mmHg
